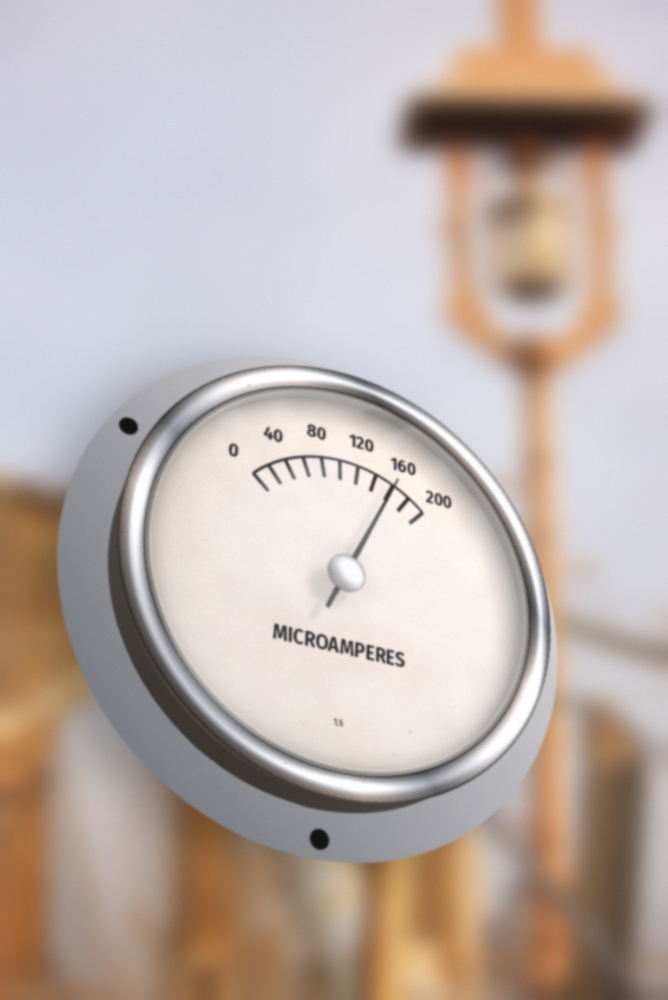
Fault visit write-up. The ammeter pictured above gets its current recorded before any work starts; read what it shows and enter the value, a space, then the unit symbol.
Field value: 160 µA
